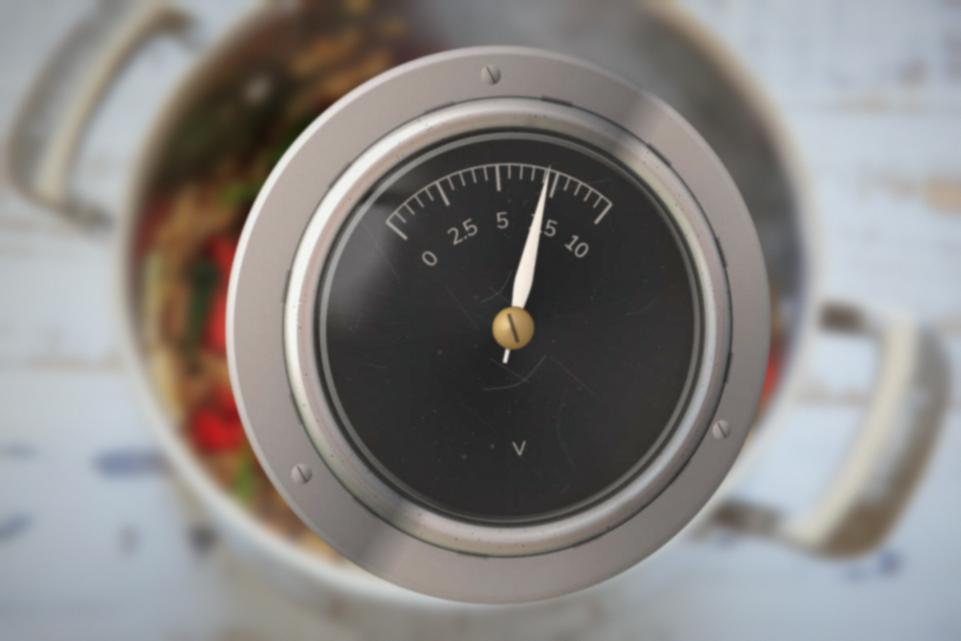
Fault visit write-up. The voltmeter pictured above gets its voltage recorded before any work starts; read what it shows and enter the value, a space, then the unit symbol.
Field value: 7 V
